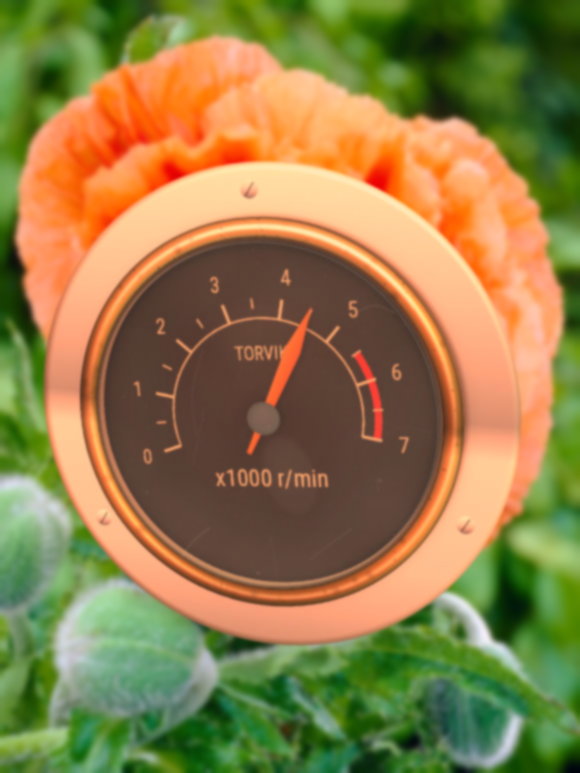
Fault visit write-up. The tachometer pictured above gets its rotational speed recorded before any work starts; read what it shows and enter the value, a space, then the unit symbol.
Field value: 4500 rpm
